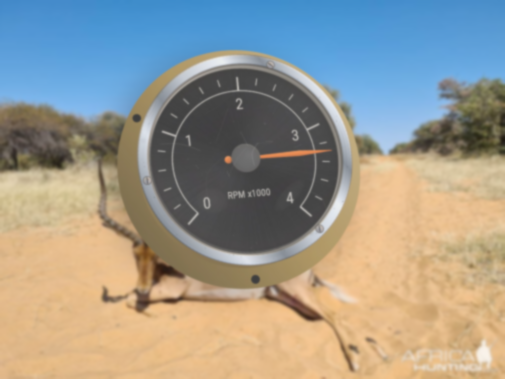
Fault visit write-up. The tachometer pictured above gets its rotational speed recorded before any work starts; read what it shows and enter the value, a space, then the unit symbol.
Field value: 3300 rpm
